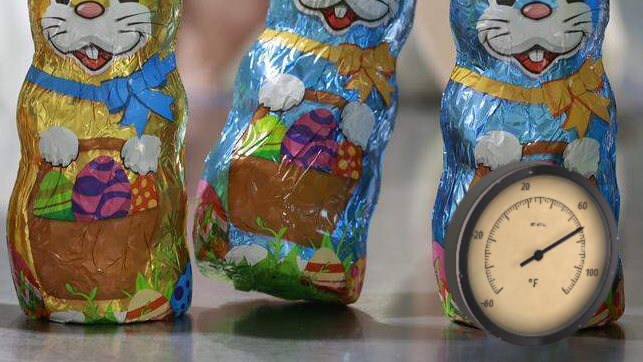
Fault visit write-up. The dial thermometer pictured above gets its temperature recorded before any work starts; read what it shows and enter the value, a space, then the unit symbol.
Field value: 70 °F
